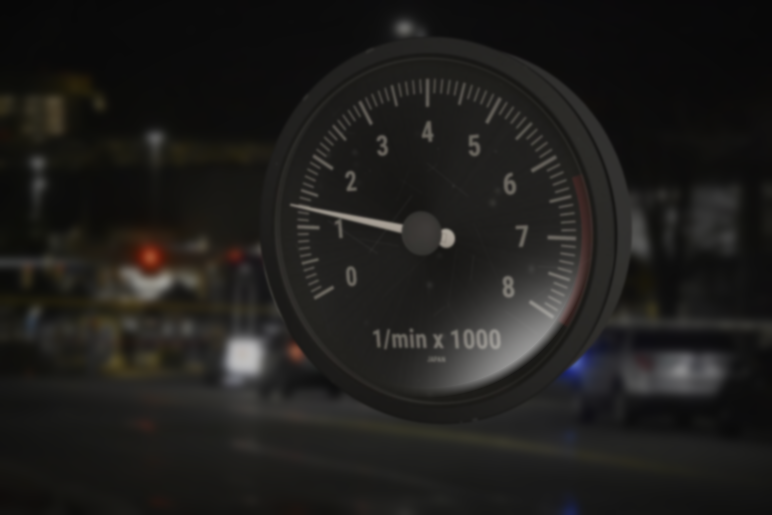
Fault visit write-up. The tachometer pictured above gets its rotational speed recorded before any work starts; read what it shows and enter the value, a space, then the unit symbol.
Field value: 1300 rpm
